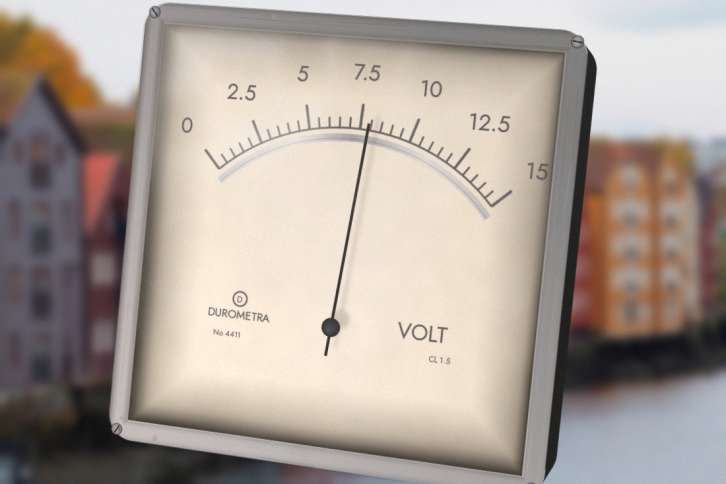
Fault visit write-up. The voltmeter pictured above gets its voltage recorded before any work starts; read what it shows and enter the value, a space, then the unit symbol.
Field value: 8 V
